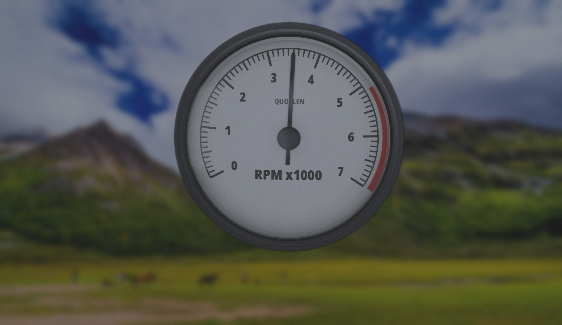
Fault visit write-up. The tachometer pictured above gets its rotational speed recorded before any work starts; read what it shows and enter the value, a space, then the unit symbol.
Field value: 3500 rpm
